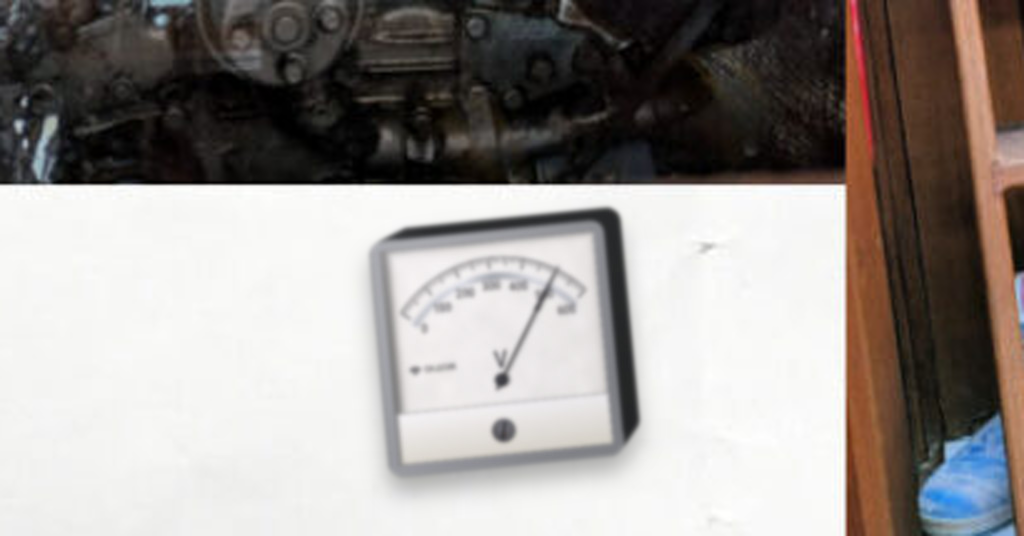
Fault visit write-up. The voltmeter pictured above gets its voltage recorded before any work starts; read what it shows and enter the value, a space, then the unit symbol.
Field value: 500 V
